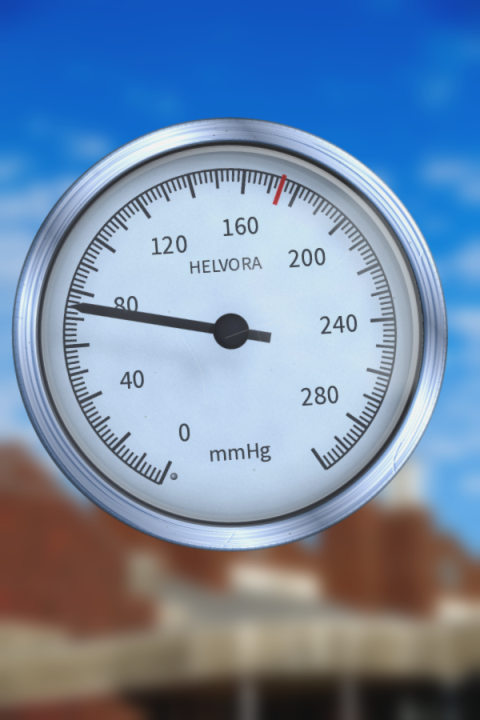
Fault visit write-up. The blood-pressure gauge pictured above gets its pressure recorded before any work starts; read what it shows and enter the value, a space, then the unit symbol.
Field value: 74 mmHg
